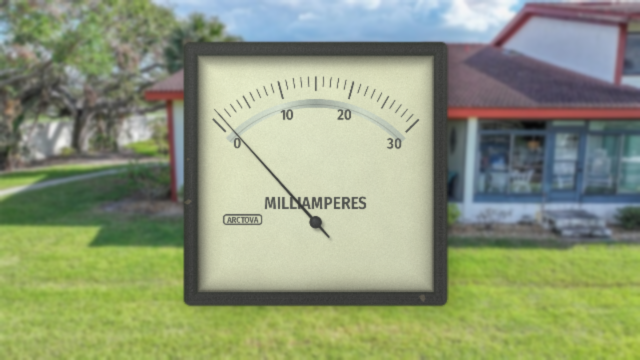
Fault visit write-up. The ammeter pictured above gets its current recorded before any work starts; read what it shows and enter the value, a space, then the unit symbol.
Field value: 1 mA
